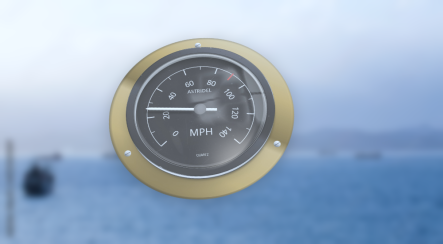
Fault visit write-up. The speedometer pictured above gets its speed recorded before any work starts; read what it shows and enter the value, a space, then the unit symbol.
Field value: 25 mph
